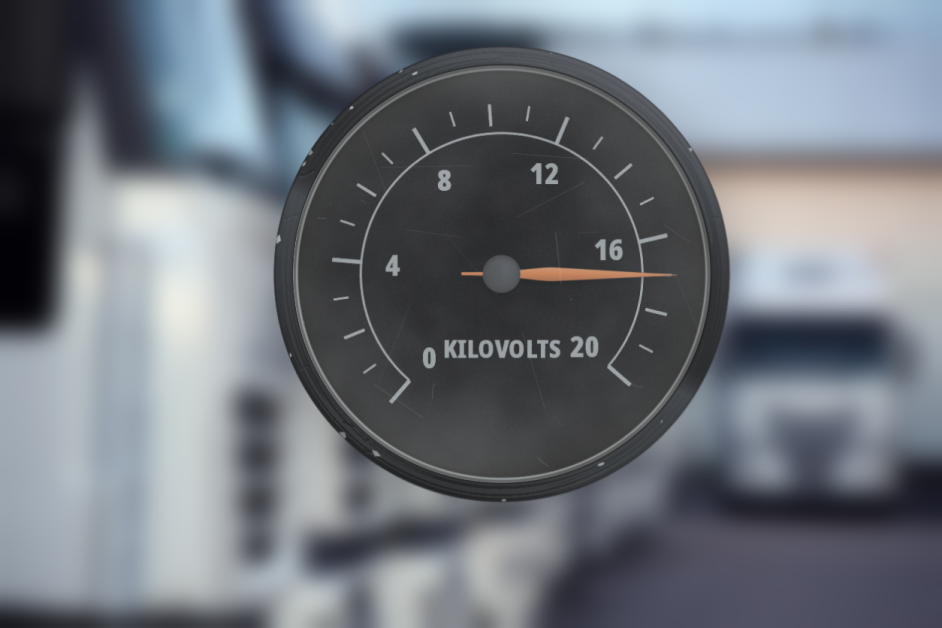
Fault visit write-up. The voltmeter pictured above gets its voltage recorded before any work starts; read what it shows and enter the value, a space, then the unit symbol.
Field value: 17 kV
